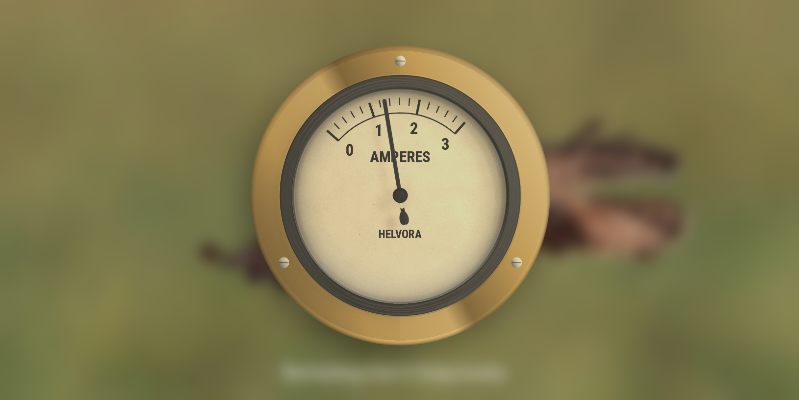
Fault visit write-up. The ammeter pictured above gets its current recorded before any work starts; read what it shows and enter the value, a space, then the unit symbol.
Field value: 1.3 A
